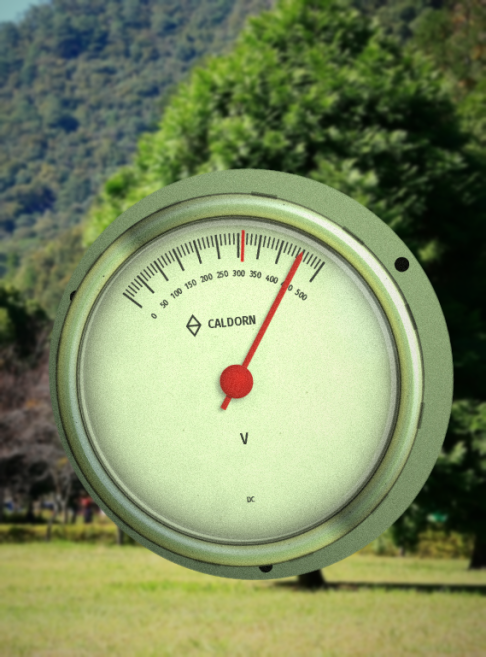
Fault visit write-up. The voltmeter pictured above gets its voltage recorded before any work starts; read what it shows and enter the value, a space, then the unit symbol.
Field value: 450 V
